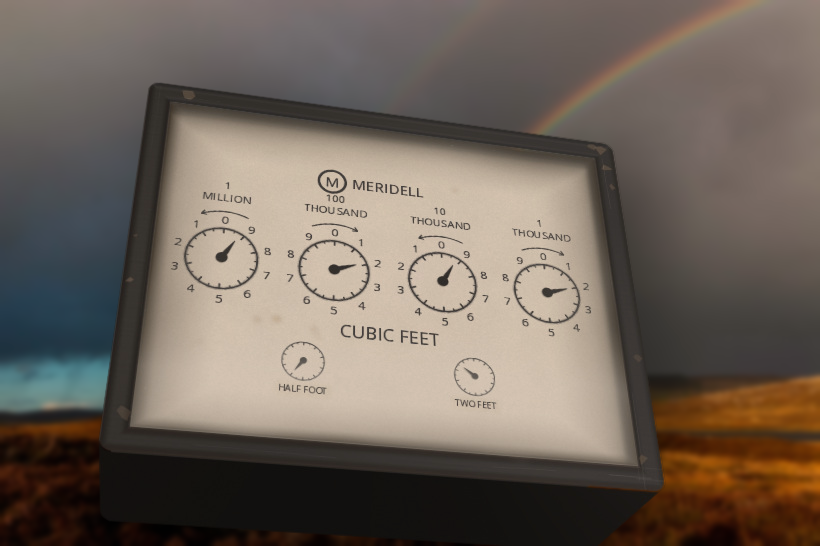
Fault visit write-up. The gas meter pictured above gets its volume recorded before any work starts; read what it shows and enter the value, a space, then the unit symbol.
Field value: 919200 ft³
